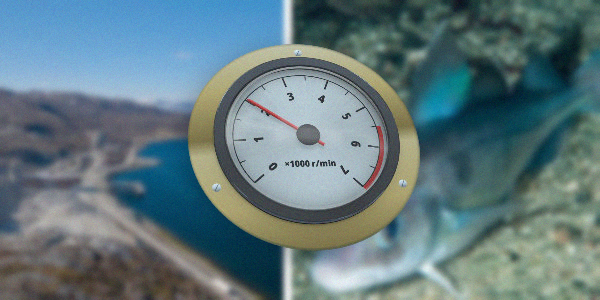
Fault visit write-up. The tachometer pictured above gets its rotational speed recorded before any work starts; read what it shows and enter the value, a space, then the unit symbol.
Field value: 2000 rpm
